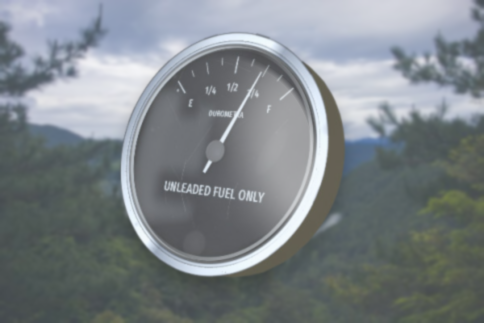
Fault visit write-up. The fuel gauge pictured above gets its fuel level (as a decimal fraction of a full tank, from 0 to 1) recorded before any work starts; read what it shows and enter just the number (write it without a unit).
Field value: 0.75
